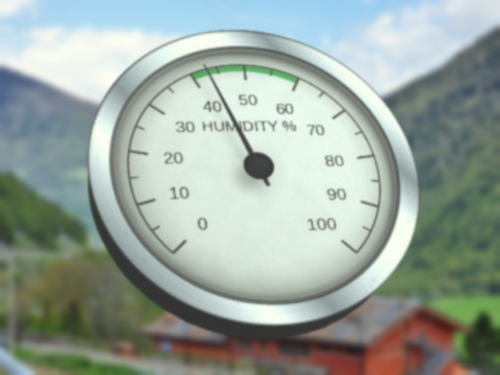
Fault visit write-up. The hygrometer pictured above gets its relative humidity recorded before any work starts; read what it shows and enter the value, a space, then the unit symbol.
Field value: 42.5 %
